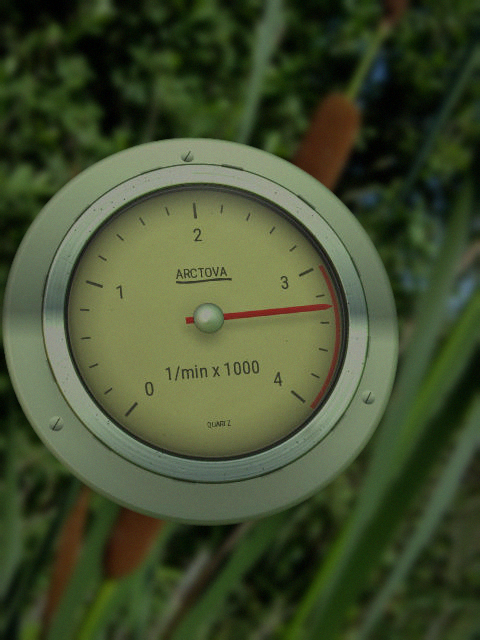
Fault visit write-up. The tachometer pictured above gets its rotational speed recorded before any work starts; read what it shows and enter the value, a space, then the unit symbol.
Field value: 3300 rpm
